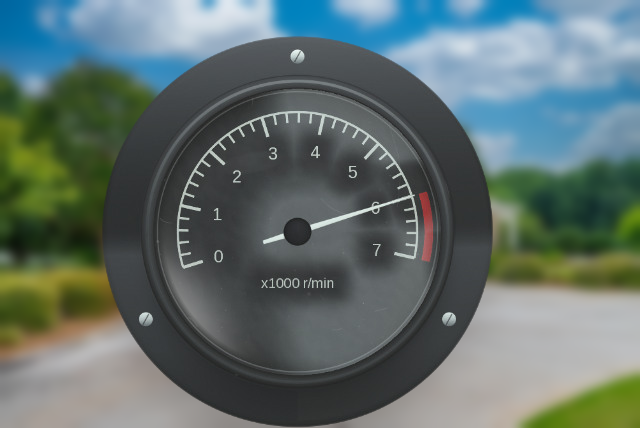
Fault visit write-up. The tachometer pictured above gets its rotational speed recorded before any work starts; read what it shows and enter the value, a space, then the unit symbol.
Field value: 6000 rpm
